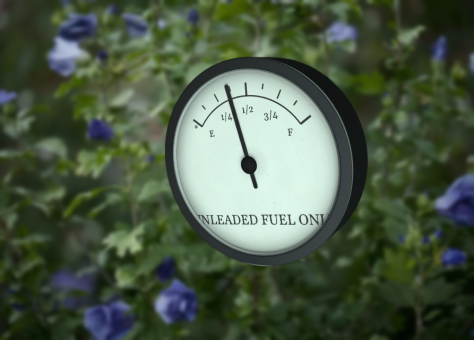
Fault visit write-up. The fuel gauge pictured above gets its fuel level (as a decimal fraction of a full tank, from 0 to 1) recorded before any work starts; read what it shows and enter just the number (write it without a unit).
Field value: 0.375
